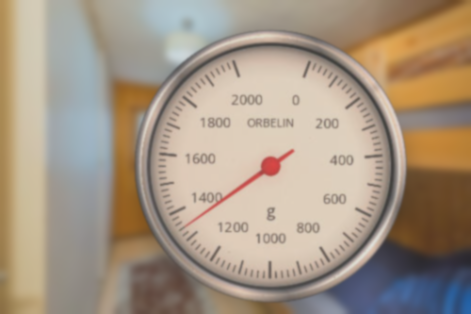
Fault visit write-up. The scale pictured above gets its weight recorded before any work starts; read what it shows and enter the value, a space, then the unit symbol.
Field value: 1340 g
